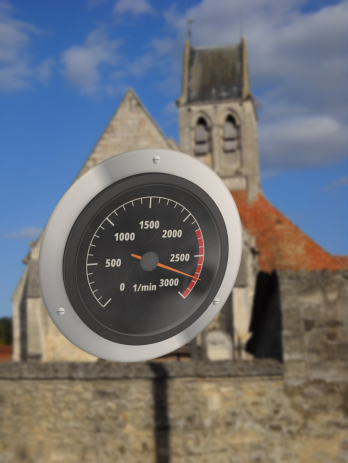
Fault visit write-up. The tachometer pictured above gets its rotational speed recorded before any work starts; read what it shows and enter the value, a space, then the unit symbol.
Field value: 2750 rpm
